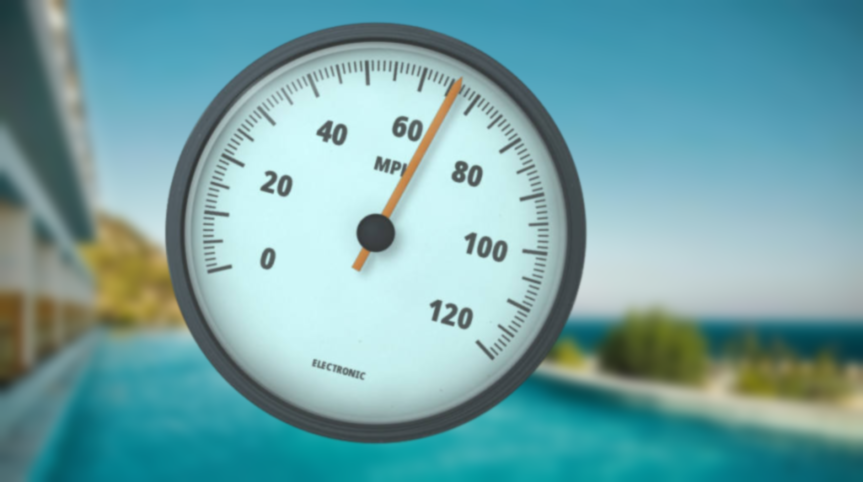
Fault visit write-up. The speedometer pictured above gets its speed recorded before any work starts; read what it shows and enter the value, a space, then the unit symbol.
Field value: 66 mph
